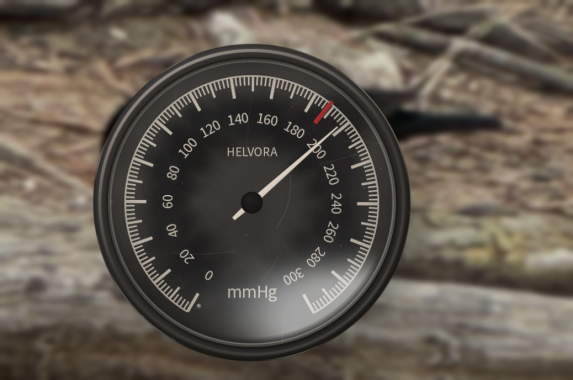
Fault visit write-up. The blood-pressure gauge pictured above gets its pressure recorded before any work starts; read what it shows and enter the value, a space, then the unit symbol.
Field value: 198 mmHg
